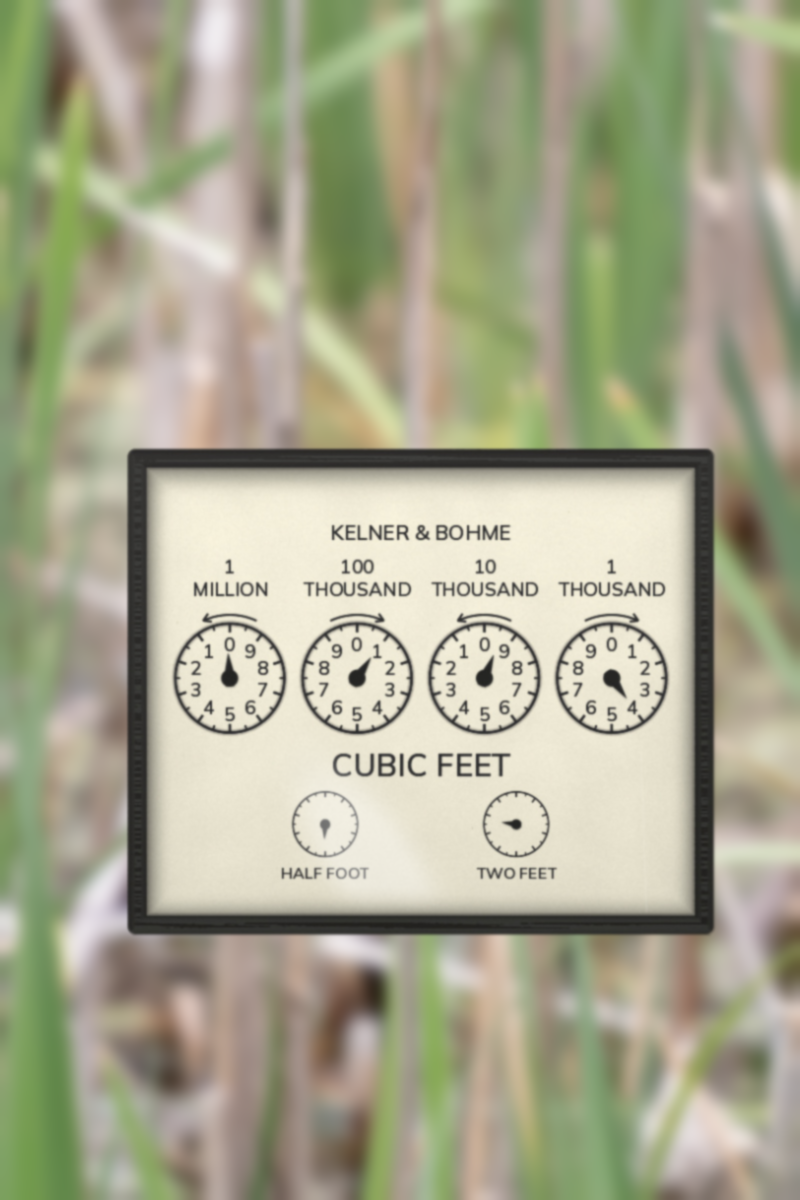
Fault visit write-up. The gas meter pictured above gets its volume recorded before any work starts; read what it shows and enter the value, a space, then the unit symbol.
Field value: 9400 ft³
